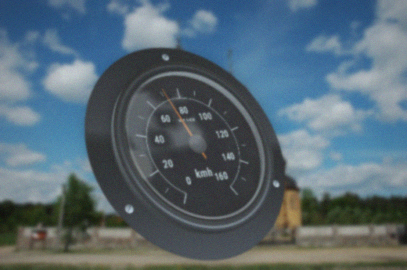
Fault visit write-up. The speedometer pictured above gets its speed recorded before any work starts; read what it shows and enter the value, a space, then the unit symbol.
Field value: 70 km/h
